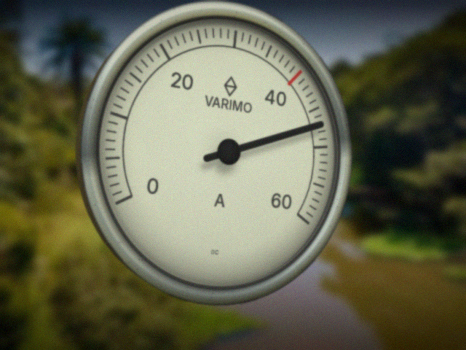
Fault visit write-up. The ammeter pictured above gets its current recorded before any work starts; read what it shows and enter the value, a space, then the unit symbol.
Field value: 47 A
